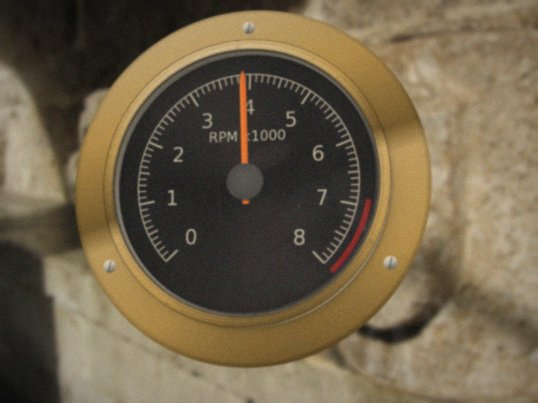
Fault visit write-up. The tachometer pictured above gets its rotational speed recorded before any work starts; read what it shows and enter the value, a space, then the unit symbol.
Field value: 3900 rpm
